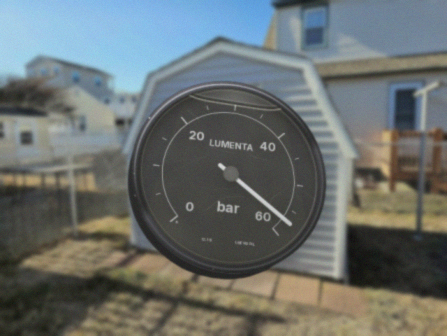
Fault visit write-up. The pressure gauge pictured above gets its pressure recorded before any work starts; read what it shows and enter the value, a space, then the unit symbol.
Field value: 57.5 bar
